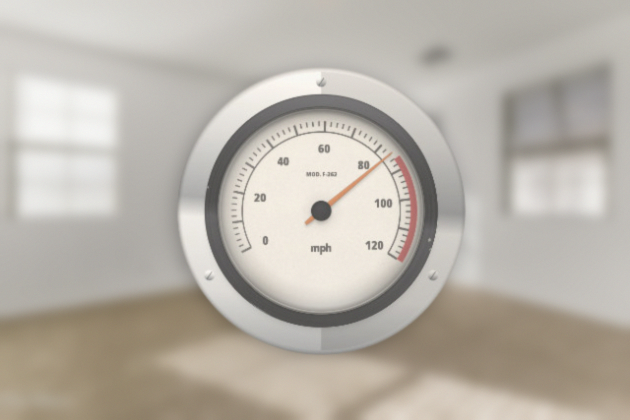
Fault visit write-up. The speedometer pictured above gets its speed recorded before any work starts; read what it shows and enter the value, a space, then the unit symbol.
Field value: 84 mph
